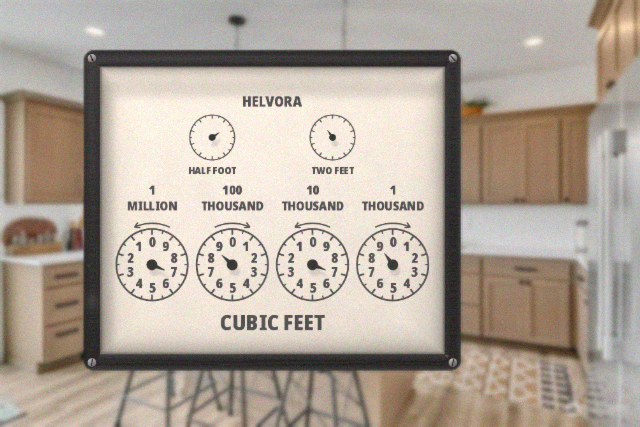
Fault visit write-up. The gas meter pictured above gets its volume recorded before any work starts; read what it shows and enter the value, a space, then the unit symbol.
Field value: 686900 ft³
